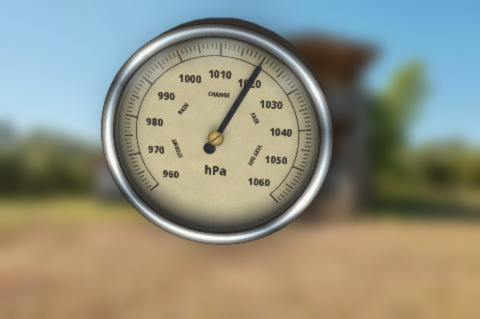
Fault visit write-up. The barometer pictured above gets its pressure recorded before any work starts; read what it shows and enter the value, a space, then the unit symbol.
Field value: 1020 hPa
